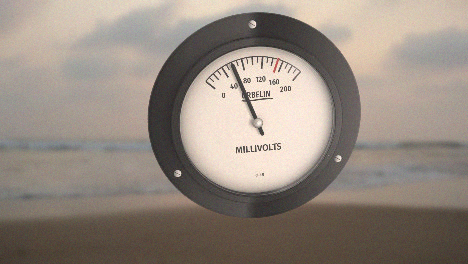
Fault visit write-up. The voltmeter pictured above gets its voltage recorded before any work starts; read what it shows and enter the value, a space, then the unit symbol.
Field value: 60 mV
